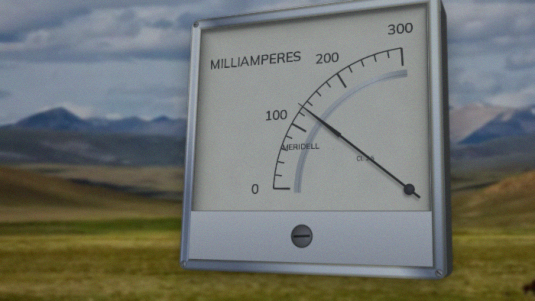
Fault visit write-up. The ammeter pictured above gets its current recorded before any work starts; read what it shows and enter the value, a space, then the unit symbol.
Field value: 130 mA
